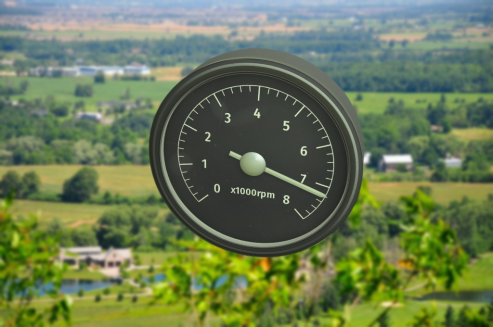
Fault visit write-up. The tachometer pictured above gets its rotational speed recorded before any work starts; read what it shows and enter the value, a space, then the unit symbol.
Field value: 7200 rpm
